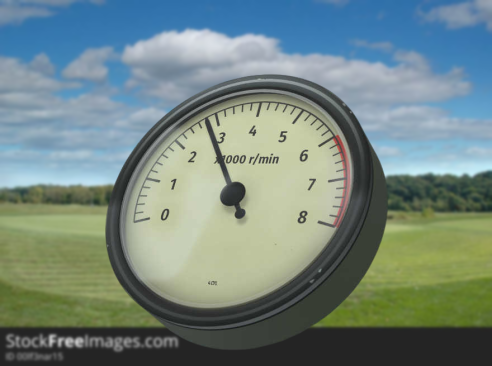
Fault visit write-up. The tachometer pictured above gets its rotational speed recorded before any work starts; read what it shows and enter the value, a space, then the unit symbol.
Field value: 2800 rpm
